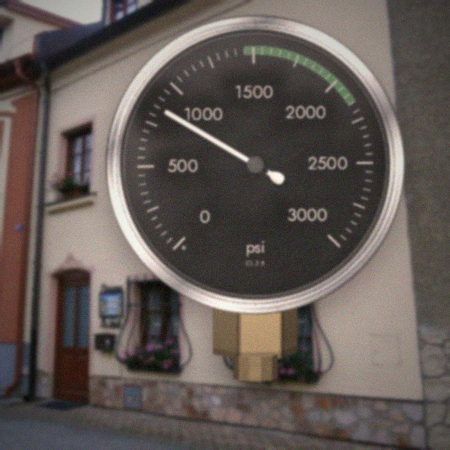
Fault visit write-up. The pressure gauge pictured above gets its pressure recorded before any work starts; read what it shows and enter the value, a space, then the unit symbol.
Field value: 850 psi
